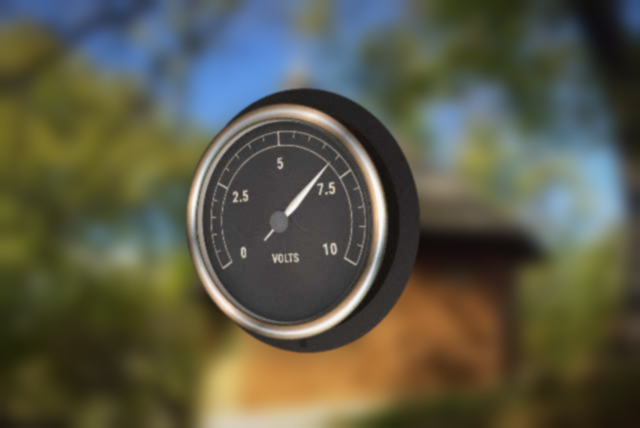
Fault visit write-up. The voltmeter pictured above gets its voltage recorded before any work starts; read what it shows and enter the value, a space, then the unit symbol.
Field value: 7 V
